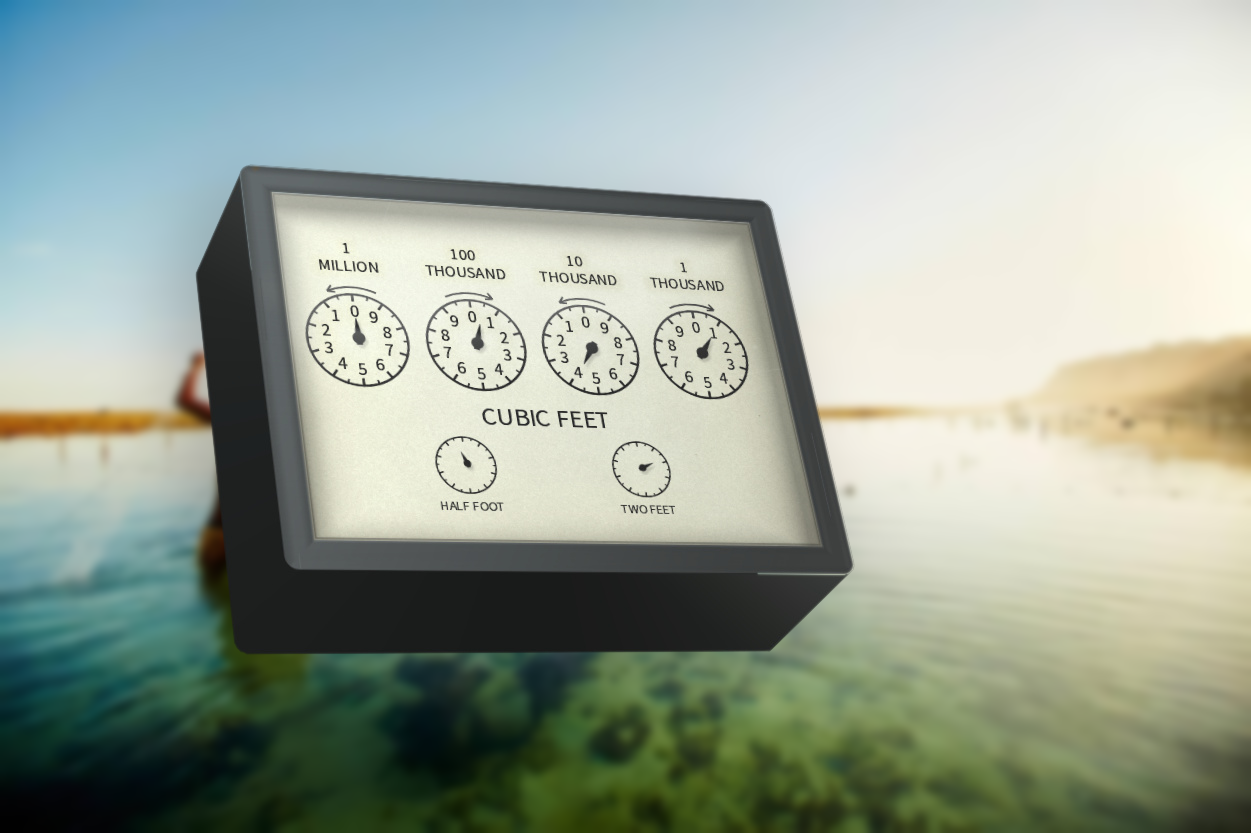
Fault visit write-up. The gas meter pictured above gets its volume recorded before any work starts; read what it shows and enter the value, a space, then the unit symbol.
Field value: 4100 ft³
